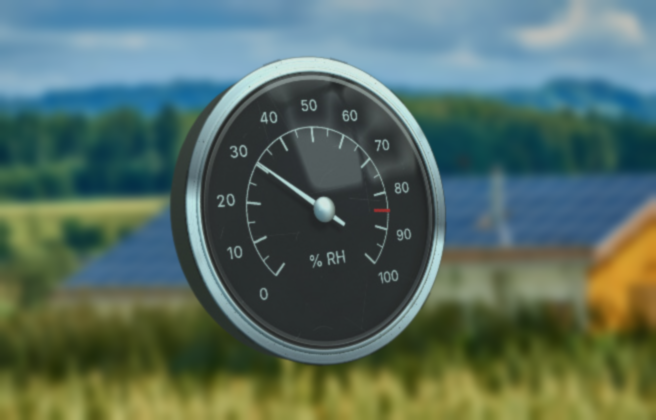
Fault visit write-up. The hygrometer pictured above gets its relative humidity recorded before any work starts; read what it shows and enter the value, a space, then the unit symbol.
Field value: 30 %
